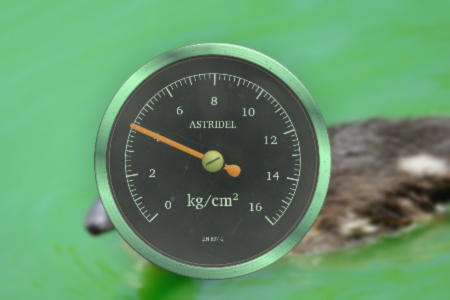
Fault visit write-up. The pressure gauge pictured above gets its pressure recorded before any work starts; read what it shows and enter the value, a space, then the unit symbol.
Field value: 4 kg/cm²
